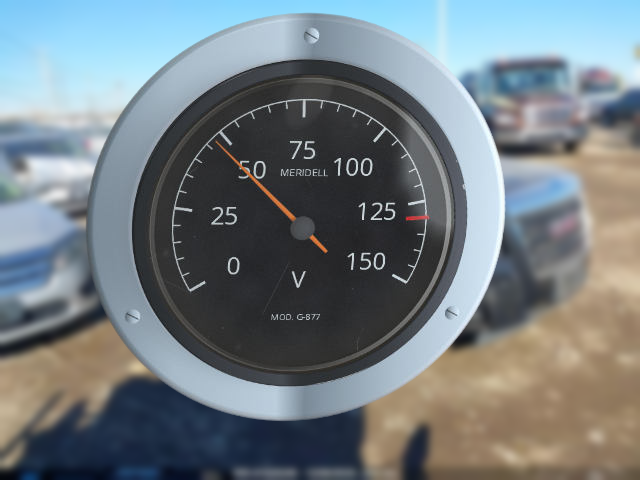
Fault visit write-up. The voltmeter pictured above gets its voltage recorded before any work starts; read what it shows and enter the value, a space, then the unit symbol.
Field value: 47.5 V
